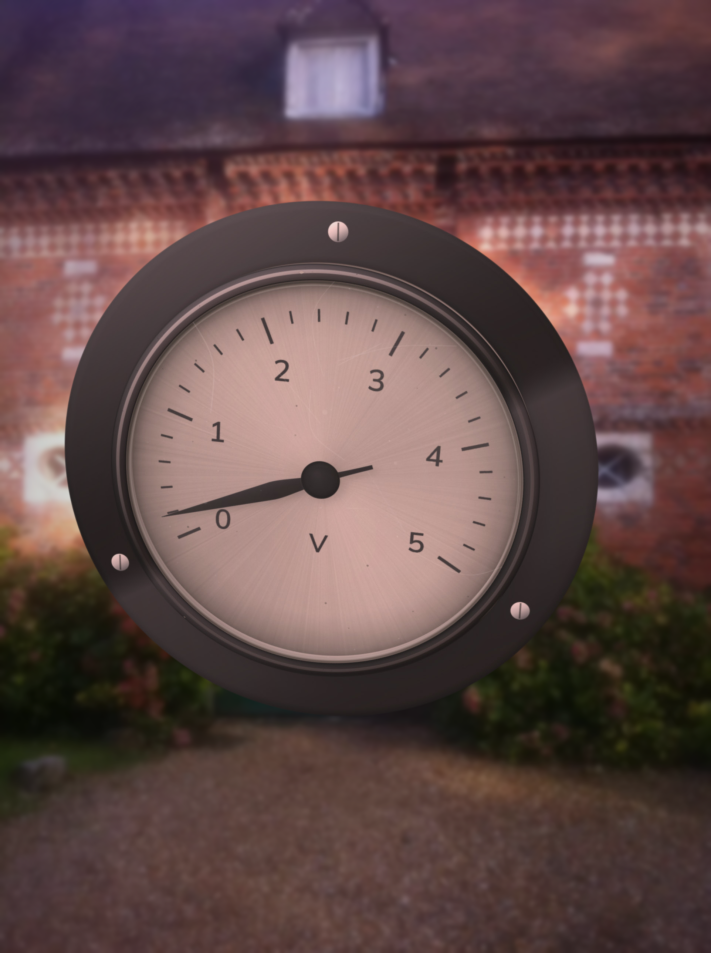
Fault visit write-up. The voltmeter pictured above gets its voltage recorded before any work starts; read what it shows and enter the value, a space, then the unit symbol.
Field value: 0.2 V
